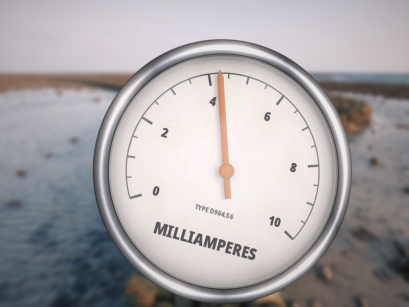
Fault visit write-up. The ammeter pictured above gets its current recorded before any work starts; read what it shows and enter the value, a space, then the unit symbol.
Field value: 4.25 mA
